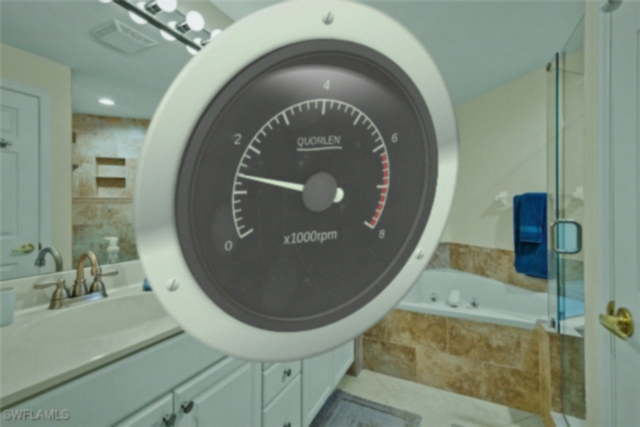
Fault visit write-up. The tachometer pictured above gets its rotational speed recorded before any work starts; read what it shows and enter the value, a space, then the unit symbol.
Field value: 1400 rpm
